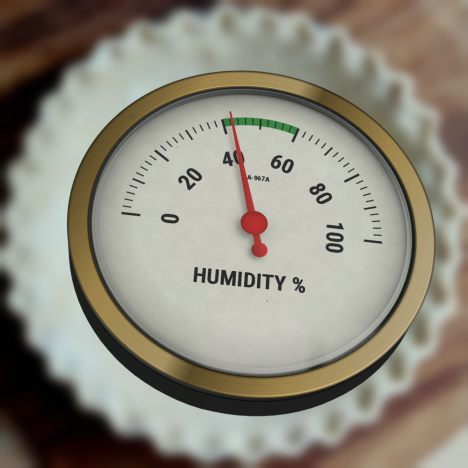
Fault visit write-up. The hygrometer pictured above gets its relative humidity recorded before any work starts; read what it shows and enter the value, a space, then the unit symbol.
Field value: 42 %
